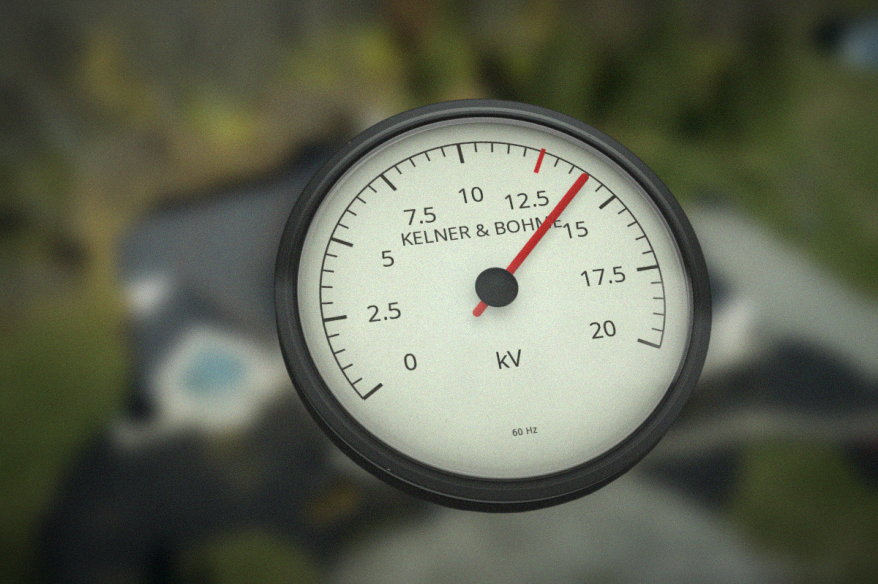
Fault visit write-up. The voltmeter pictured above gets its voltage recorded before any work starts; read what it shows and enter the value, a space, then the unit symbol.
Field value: 14 kV
